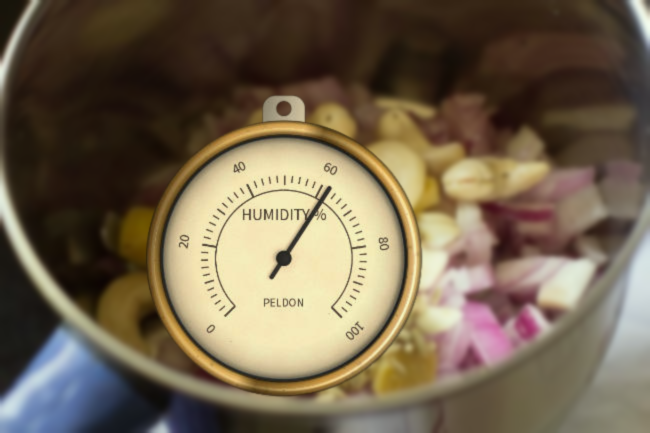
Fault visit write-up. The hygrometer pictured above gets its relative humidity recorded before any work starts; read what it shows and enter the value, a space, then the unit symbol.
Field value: 62 %
